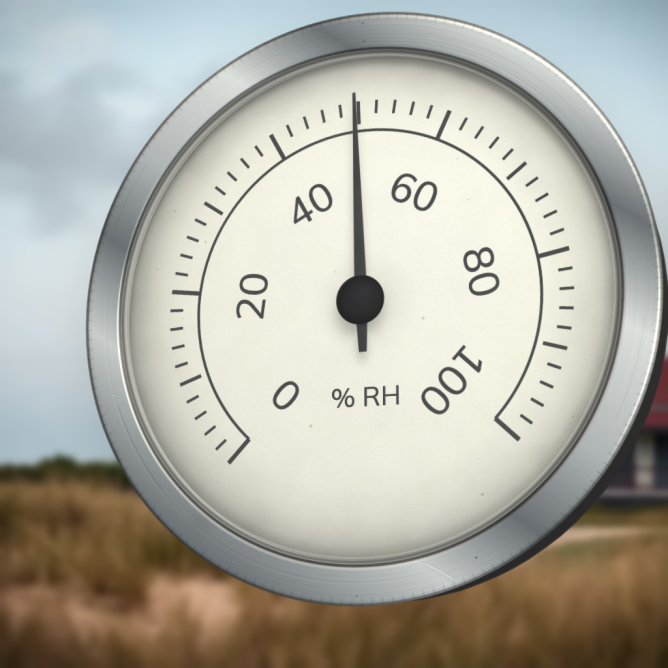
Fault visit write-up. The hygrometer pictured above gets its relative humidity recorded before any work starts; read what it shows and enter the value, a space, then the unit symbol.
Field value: 50 %
